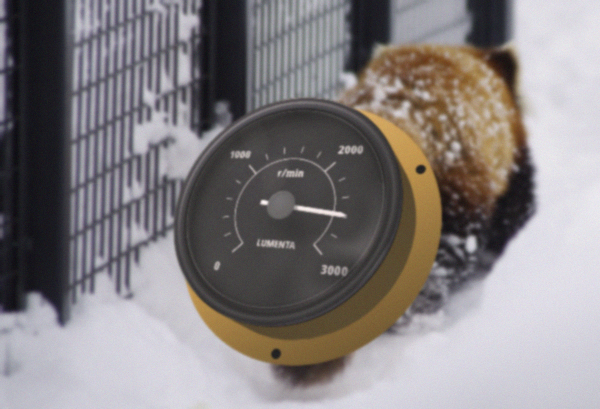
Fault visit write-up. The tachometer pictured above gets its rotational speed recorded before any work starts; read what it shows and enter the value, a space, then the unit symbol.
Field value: 2600 rpm
